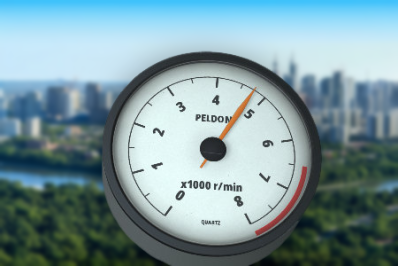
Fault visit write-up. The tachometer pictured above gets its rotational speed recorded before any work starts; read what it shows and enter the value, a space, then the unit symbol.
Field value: 4750 rpm
